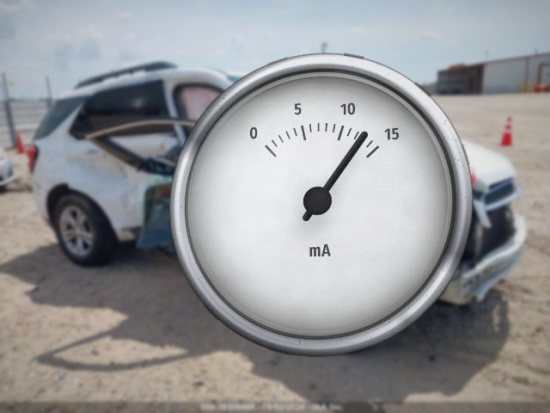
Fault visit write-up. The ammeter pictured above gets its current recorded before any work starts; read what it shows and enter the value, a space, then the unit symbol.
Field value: 13 mA
